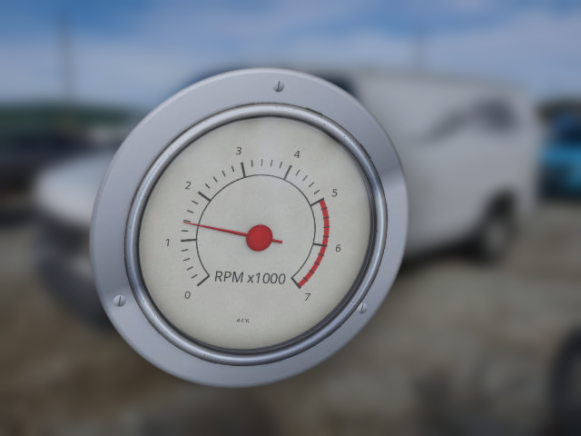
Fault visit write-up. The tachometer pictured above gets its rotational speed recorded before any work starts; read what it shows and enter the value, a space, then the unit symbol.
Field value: 1400 rpm
